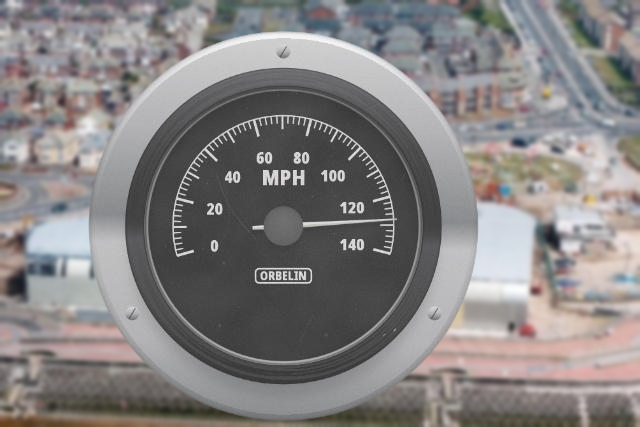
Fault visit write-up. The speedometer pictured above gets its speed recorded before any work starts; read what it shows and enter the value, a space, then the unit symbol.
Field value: 128 mph
